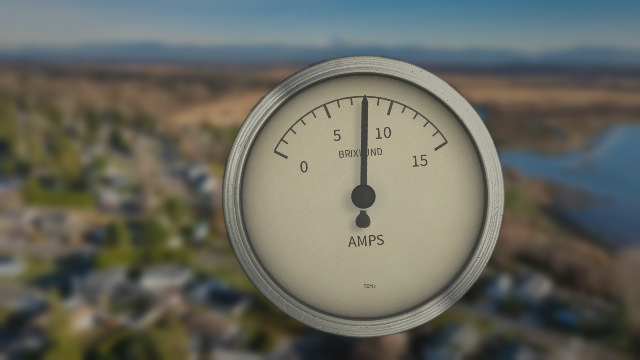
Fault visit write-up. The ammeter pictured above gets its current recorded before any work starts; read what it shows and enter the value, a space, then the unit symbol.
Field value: 8 A
